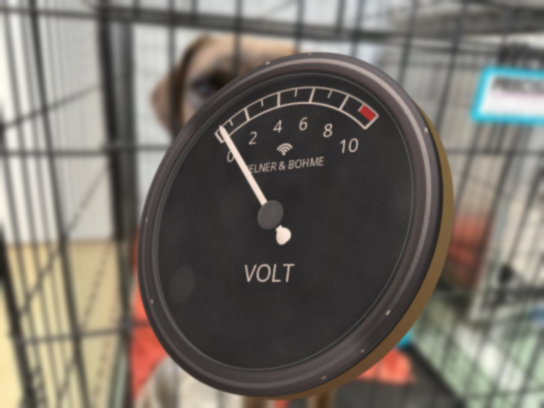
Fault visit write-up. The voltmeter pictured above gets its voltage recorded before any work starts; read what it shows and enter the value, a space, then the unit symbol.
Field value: 0.5 V
